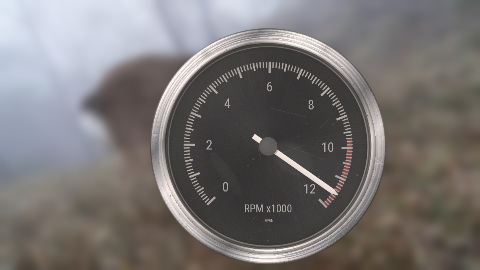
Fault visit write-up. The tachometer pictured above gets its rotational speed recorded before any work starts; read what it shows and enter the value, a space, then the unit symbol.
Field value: 11500 rpm
